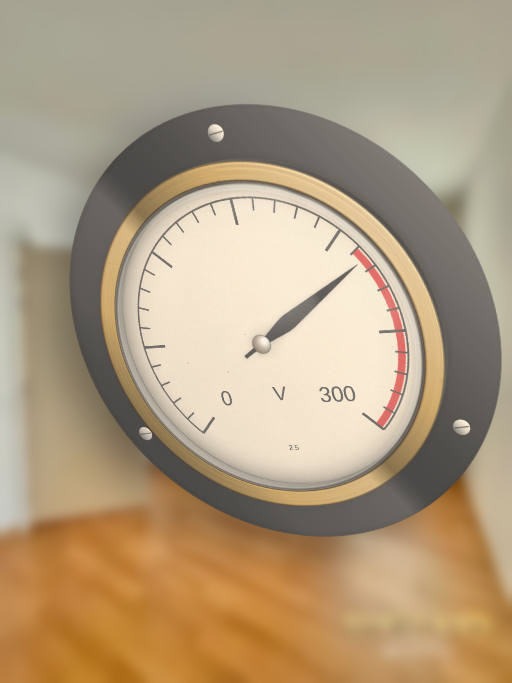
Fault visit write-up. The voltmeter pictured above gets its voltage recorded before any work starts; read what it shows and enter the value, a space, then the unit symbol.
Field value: 215 V
